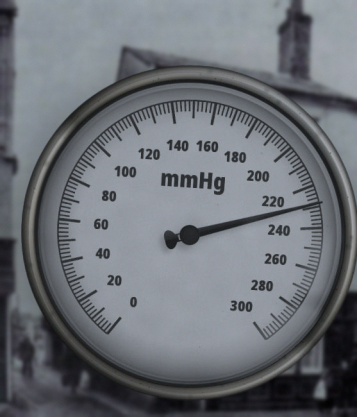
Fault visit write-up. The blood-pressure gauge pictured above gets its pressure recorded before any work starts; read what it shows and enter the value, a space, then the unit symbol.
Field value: 228 mmHg
